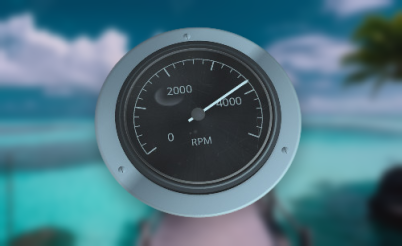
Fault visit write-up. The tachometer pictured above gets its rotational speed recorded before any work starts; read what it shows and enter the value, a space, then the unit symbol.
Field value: 3800 rpm
